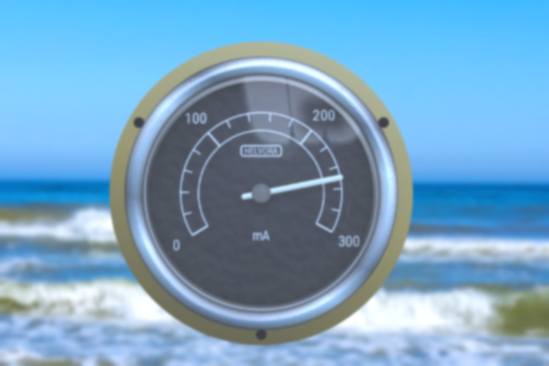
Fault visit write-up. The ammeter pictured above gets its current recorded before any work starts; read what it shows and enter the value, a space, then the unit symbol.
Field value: 250 mA
